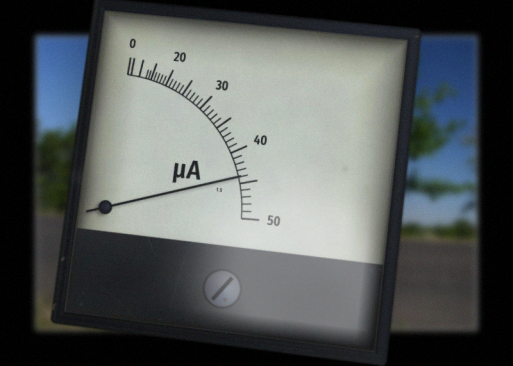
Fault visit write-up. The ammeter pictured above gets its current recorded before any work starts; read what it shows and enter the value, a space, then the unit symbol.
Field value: 44 µA
